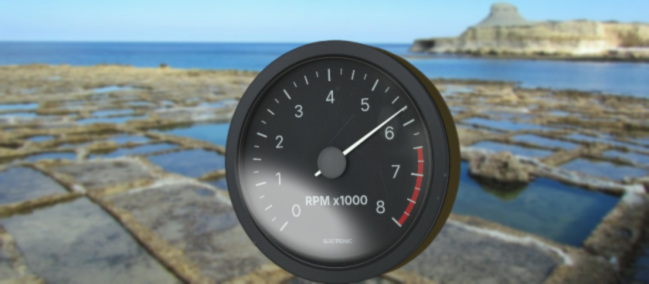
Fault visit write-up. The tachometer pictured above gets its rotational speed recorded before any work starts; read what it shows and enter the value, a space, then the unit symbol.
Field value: 5750 rpm
